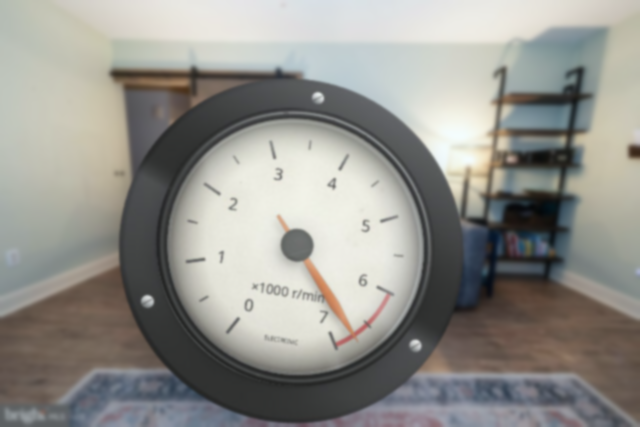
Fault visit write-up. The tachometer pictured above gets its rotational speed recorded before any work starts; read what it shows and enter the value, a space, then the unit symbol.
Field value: 6750 rpm
